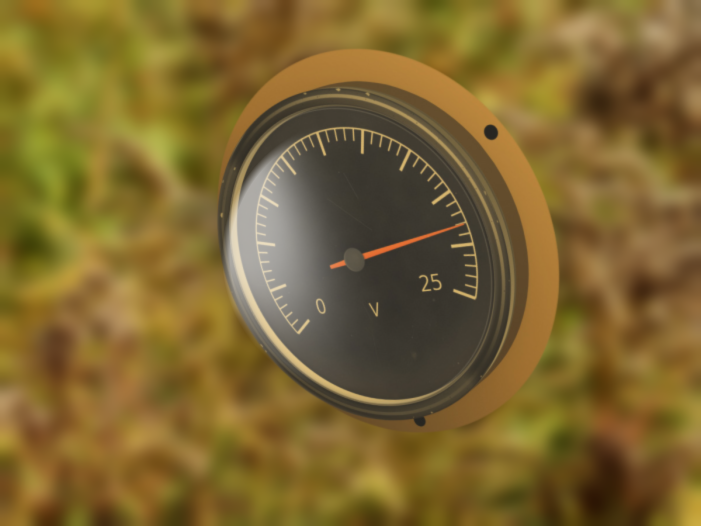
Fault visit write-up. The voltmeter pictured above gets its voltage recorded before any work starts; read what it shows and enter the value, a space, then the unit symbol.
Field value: 21.5 V
